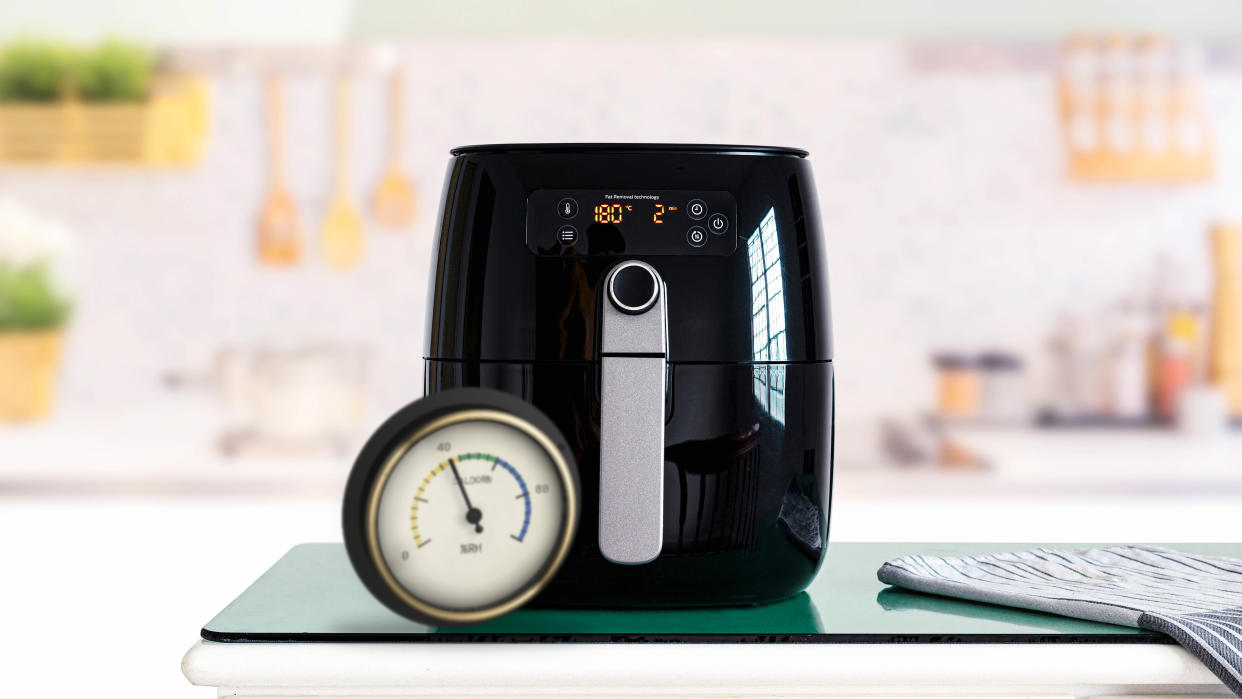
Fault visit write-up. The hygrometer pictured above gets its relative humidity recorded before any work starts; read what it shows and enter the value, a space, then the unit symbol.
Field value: 40 %
